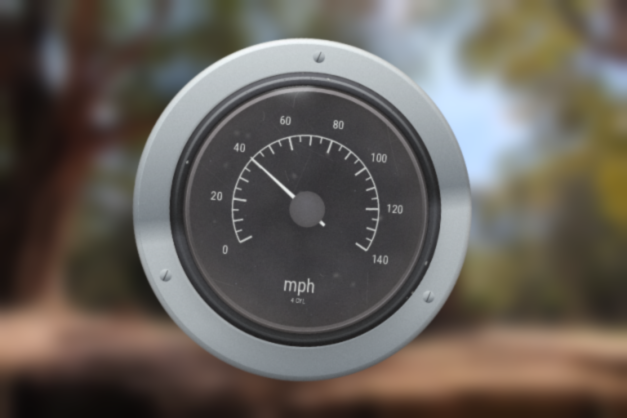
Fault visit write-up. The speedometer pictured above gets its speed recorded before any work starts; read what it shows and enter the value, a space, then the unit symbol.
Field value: 40 mph
